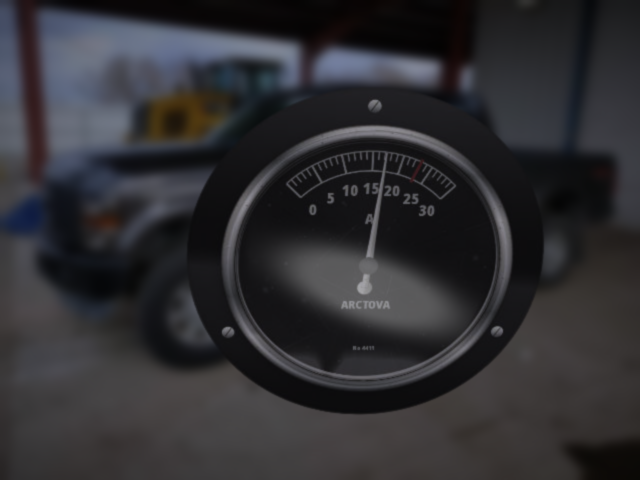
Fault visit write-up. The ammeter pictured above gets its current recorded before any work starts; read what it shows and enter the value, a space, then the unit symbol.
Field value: 17 A
